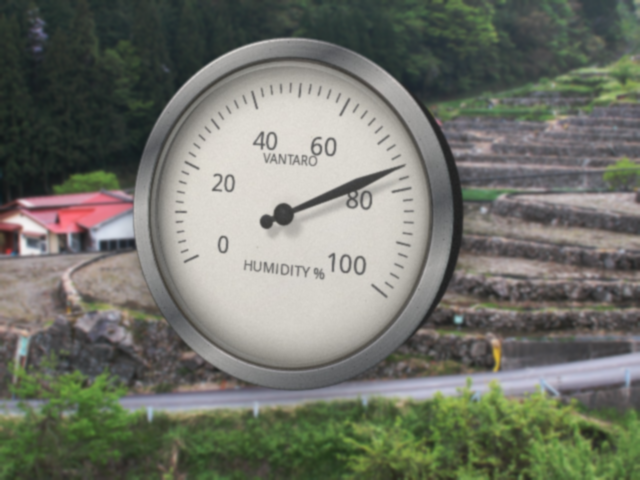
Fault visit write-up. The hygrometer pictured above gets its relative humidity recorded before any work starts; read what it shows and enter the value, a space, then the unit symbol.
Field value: 76 %
